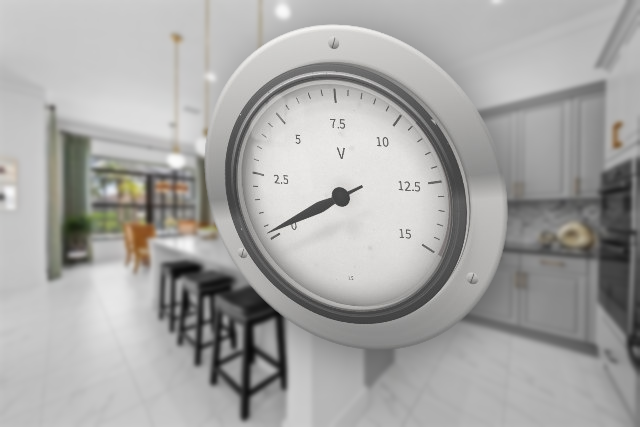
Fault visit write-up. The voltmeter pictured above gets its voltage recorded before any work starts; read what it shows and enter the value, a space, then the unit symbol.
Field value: 0.25 V
